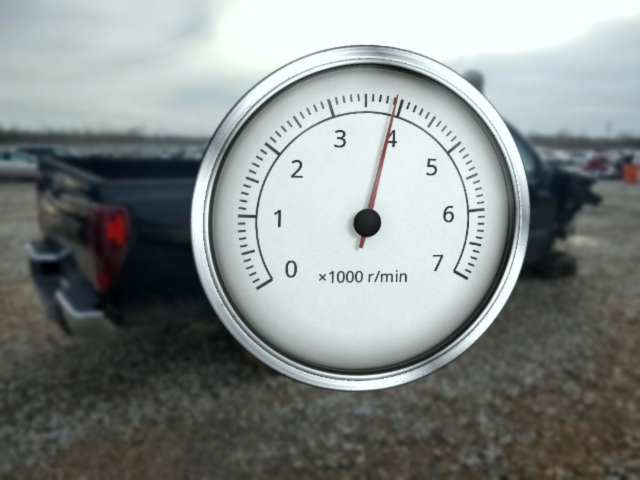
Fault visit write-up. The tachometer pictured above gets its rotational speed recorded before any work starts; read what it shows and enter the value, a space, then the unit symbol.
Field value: 3900 rpm
